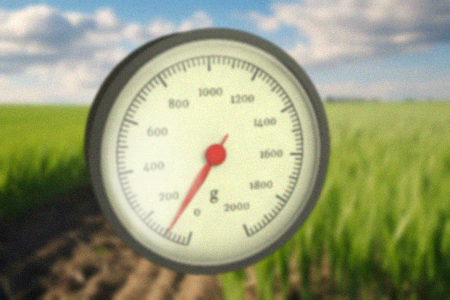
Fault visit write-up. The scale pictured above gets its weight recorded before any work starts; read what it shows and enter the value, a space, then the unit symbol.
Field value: 100 g
